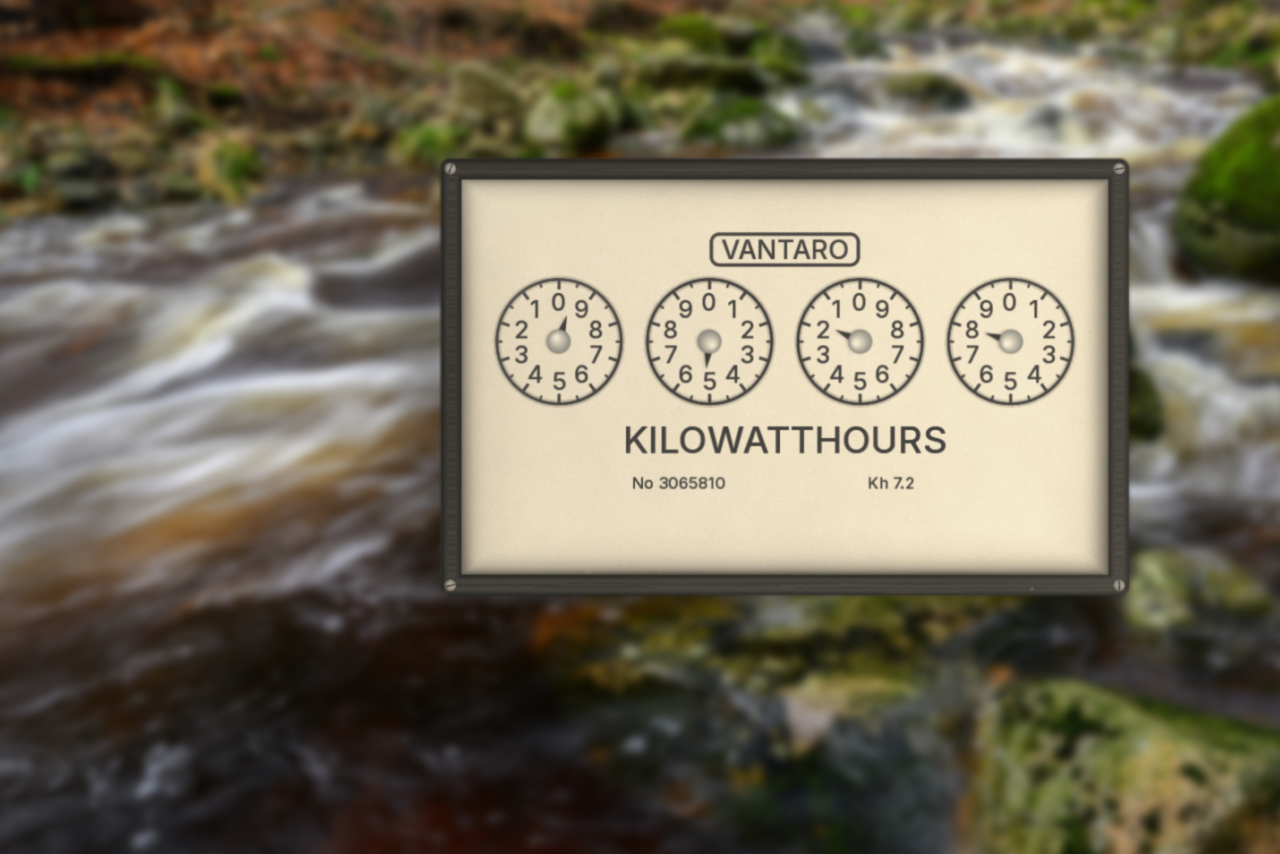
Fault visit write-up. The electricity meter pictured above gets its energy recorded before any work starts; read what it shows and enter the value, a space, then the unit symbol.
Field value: 9518 kWh
